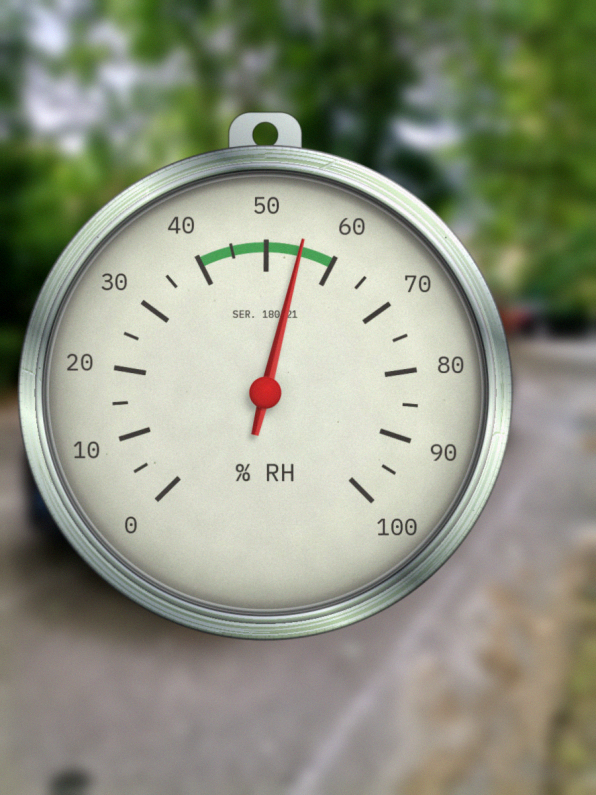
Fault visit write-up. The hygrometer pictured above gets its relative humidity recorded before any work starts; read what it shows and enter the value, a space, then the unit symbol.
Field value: 55 %
